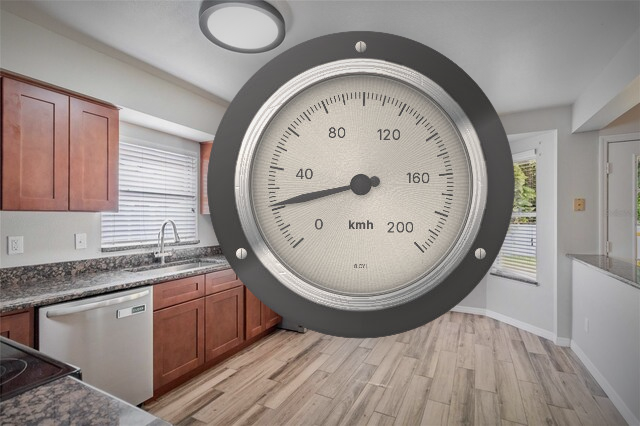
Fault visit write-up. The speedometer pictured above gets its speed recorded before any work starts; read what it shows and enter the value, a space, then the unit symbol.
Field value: 22 km/h
